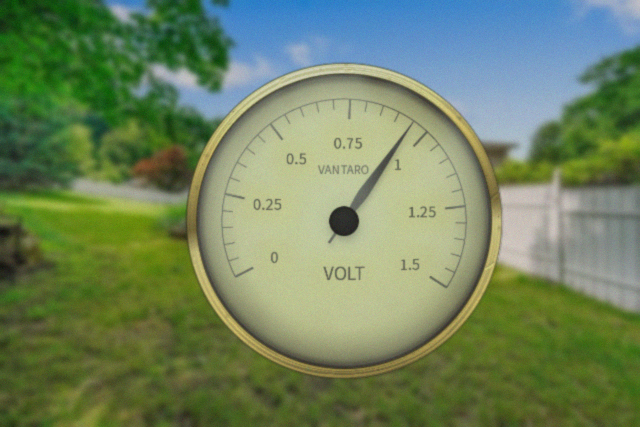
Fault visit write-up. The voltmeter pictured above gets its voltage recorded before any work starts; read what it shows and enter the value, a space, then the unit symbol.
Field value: 0.95 V
